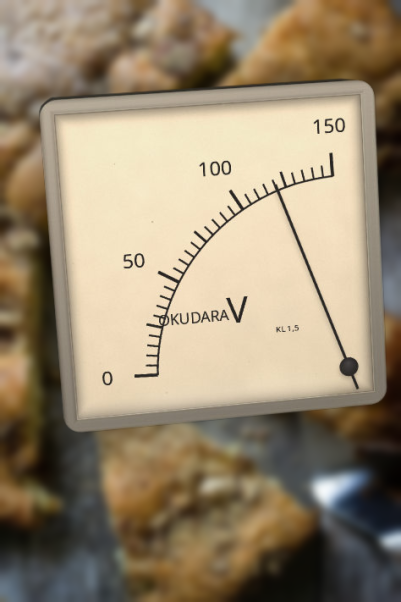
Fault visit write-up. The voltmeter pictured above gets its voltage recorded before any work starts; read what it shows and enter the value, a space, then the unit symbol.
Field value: 120 V
